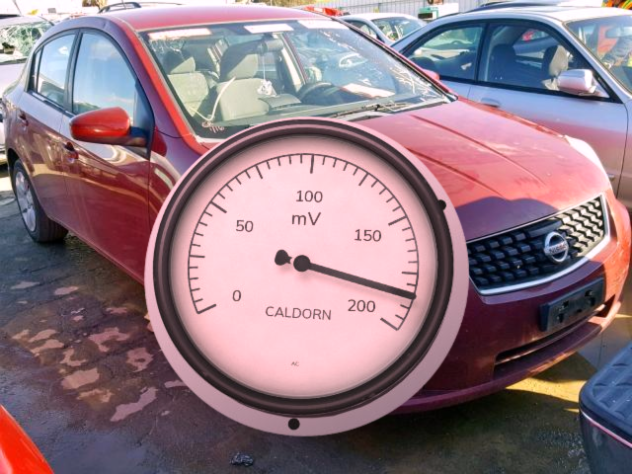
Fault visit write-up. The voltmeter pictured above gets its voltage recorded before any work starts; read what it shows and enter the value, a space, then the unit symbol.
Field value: 185 mV
